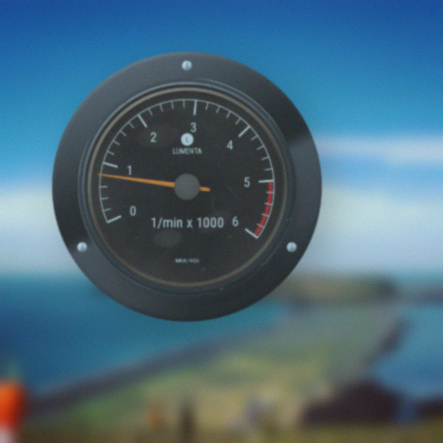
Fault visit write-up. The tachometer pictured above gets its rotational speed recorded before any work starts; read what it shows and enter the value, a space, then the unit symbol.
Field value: 800 rpm
